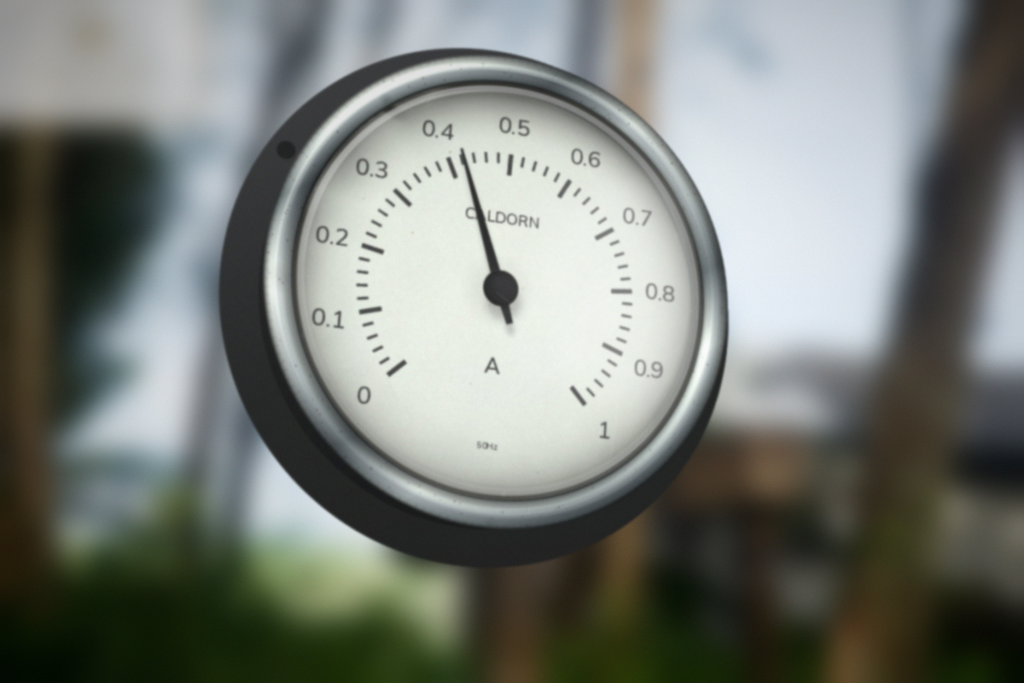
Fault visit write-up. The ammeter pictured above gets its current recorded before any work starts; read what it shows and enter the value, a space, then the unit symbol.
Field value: 0.42 A
